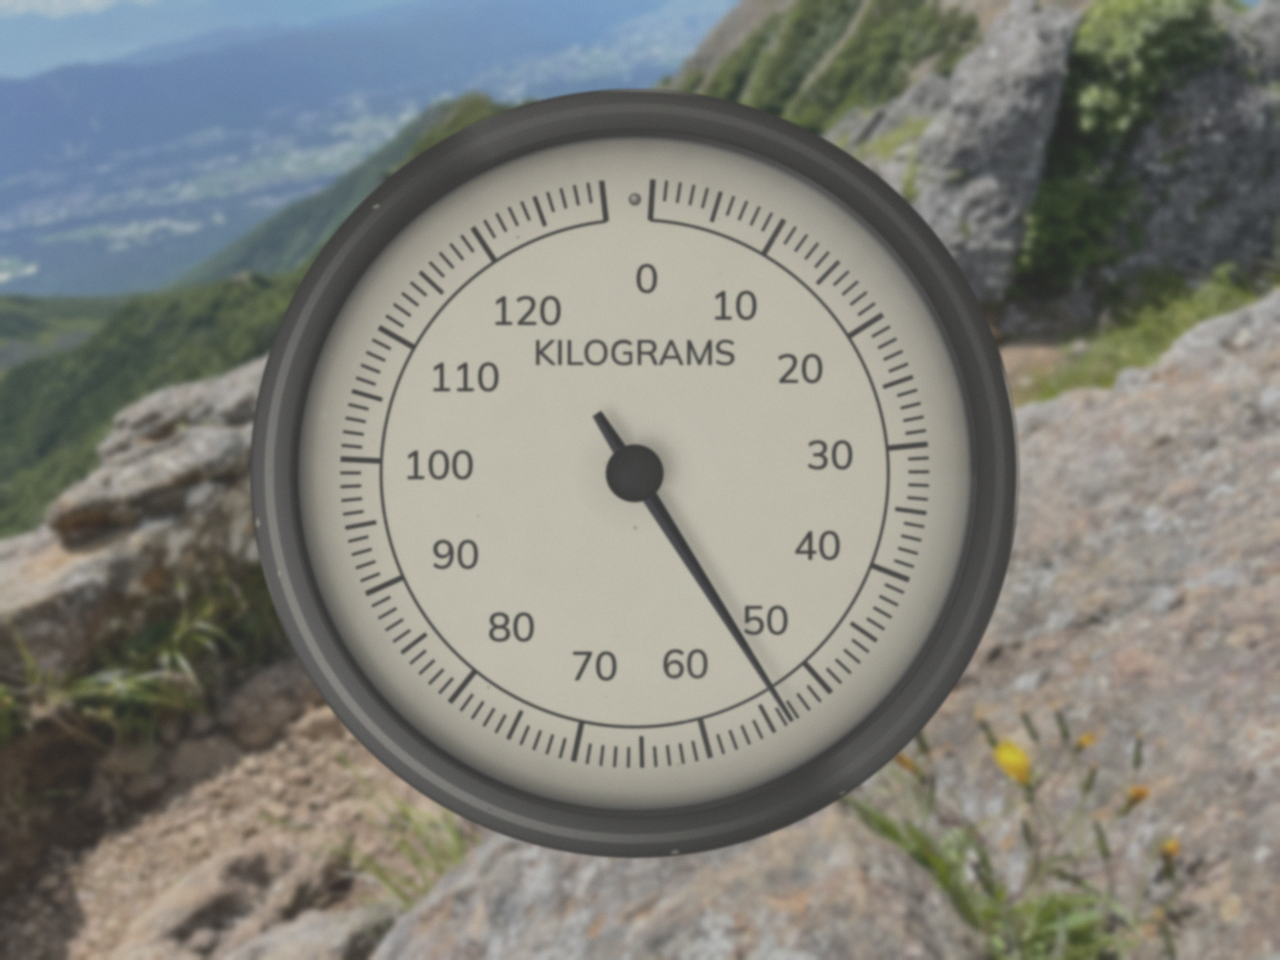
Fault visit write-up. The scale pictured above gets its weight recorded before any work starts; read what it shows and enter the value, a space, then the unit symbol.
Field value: 53.5 kg
